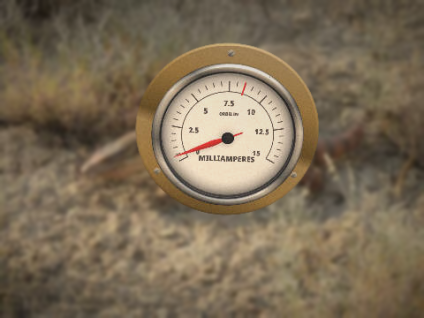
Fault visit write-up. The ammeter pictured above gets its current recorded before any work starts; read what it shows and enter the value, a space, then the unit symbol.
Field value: 0.5 mA
